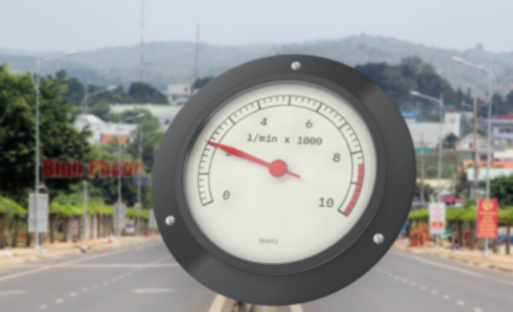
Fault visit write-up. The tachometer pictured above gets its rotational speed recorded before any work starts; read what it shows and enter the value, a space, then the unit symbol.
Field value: 2000 rpm
